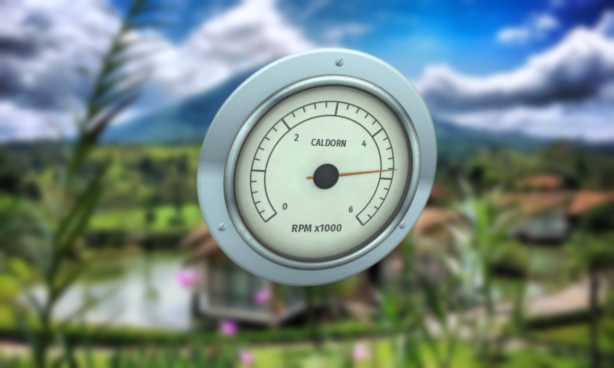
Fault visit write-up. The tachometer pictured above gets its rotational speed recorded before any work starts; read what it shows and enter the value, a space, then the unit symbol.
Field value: 4800 rpm
